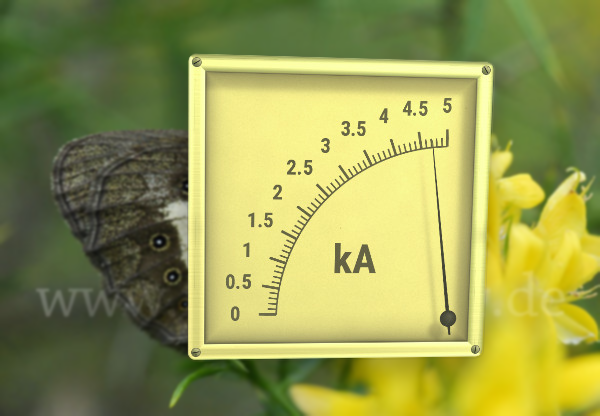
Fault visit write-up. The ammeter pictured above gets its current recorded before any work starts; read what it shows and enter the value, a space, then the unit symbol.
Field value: 4.7 kA
